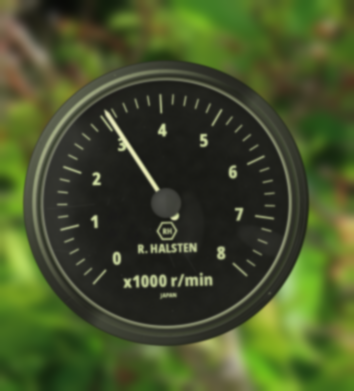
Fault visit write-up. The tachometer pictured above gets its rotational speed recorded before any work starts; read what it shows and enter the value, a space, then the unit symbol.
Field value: 3100 rpm
